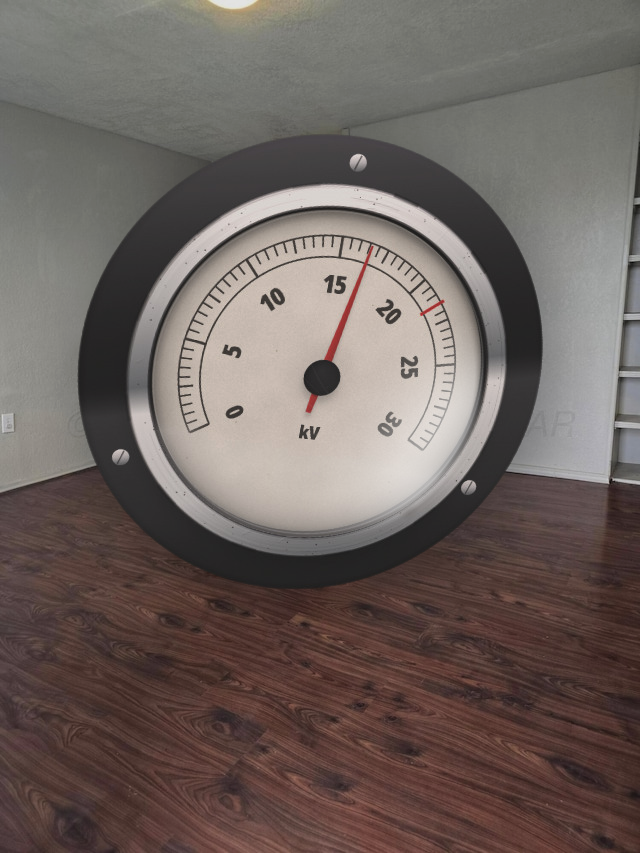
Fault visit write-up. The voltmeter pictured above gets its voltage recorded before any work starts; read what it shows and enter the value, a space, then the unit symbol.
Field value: 16.5 kV
